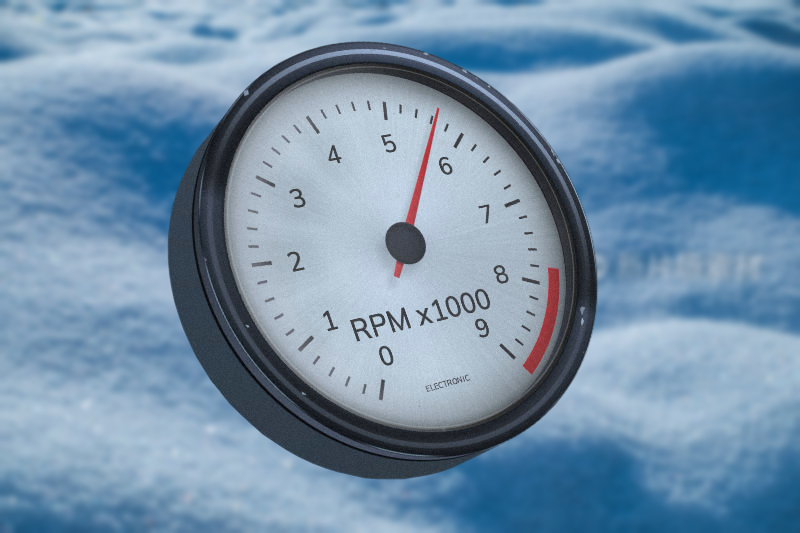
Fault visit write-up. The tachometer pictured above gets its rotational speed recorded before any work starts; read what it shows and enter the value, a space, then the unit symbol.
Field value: 5600 rpm
